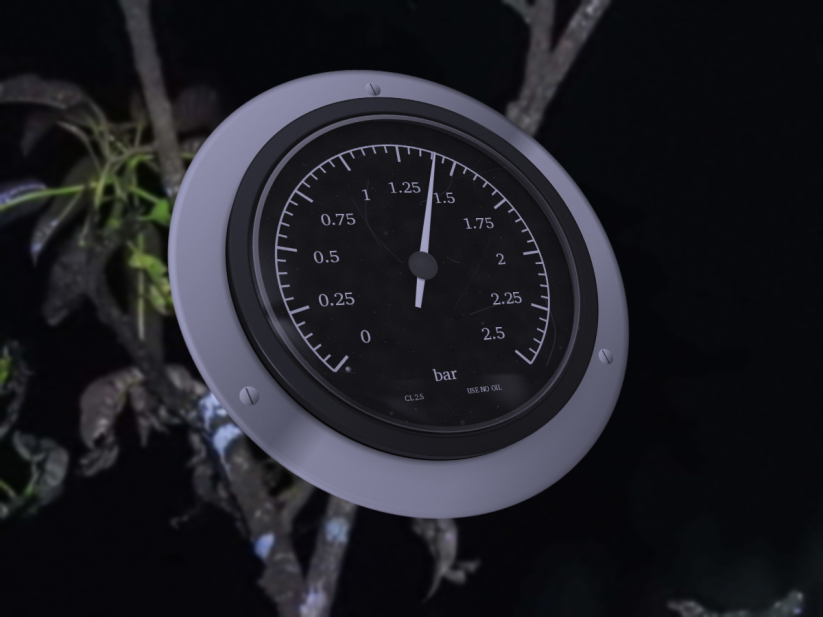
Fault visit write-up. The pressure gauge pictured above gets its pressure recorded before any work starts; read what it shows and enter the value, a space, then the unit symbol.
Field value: 1.4 bar
